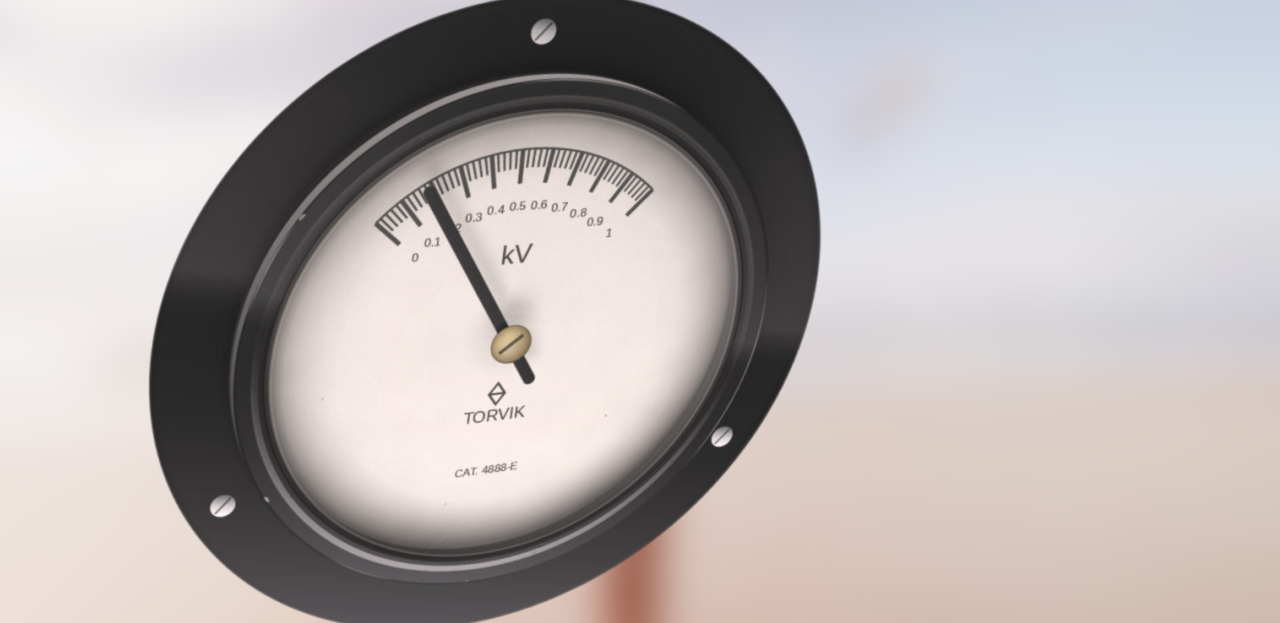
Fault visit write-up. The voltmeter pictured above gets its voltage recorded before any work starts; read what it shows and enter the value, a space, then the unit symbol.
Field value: 0.18 kV
